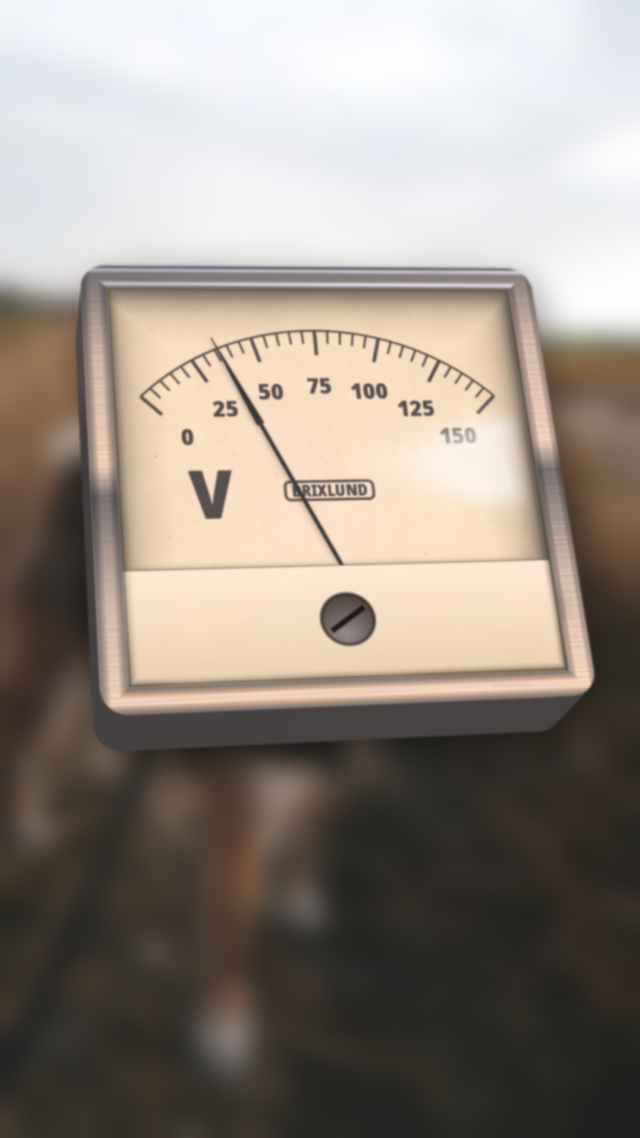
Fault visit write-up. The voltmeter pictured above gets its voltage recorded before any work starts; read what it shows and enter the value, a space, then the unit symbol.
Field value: 35 V
